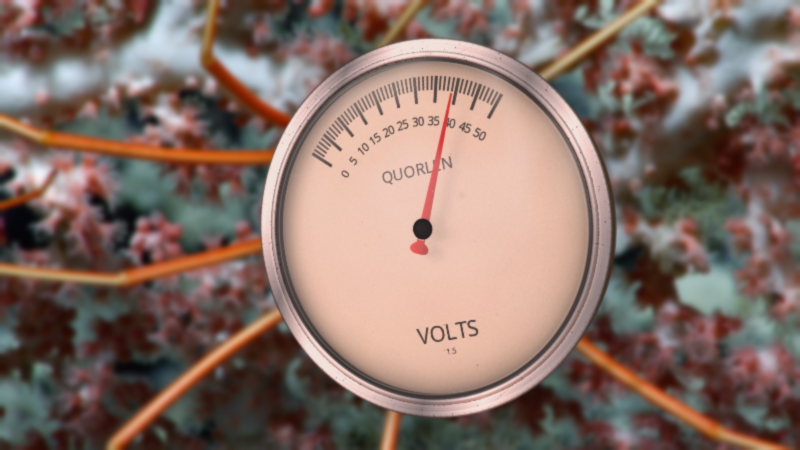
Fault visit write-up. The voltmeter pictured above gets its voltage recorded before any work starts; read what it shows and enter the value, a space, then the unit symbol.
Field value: 40 V
